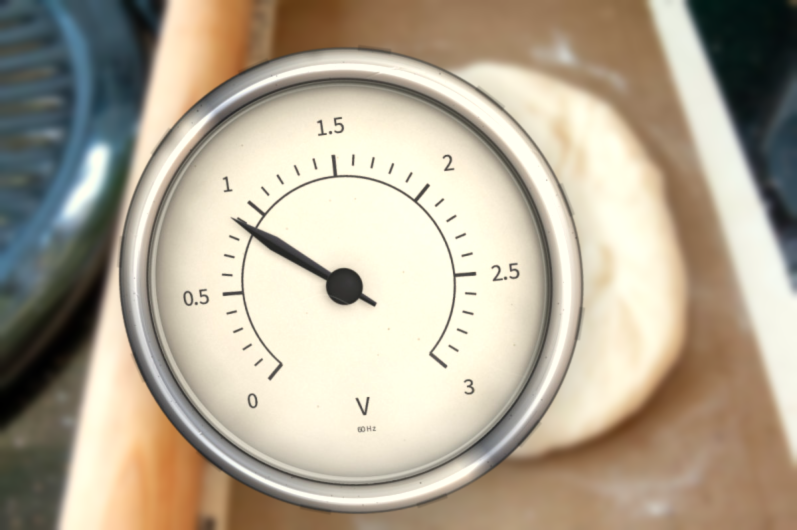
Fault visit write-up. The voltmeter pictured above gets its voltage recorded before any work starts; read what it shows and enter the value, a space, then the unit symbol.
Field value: 0.9 V
